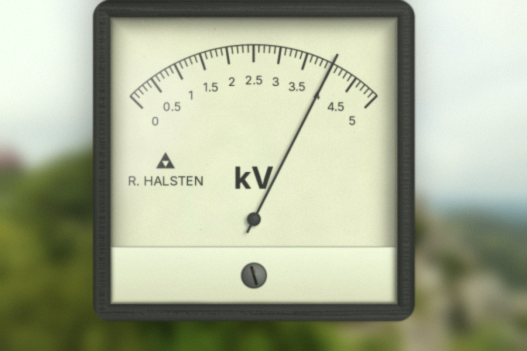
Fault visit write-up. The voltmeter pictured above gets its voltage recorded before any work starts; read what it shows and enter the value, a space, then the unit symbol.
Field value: 4 kV
